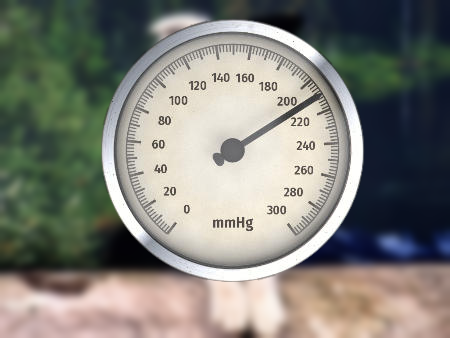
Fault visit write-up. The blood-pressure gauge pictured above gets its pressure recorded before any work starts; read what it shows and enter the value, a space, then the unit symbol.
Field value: 210 mmHg
